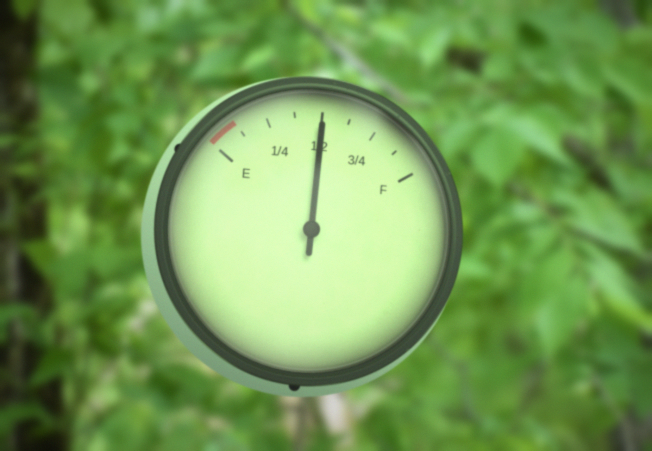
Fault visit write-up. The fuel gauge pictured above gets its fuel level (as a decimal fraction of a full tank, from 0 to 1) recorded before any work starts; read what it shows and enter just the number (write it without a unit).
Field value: 0.5
